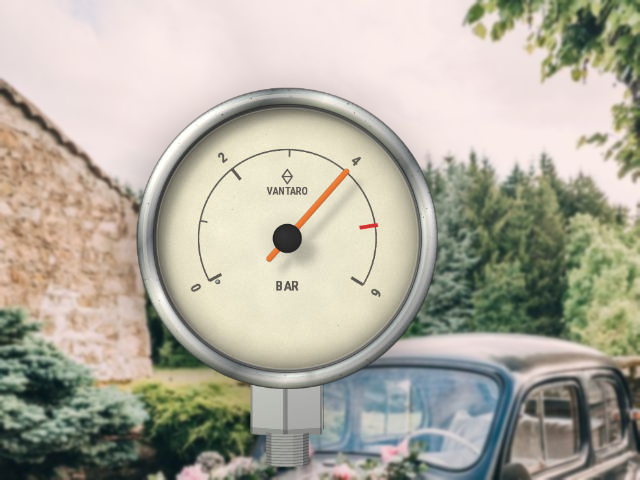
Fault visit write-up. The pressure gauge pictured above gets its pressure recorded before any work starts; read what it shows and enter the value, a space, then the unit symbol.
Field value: 4 bar
